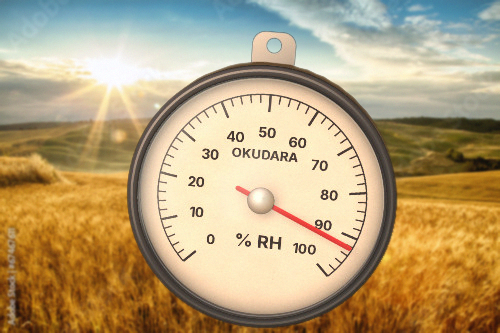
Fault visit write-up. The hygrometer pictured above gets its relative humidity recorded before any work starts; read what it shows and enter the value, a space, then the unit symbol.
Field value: 92 %
